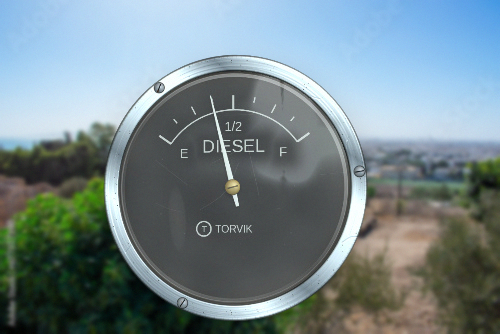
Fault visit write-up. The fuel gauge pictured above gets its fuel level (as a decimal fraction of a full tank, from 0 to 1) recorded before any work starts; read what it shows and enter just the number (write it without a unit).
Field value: 0.375
